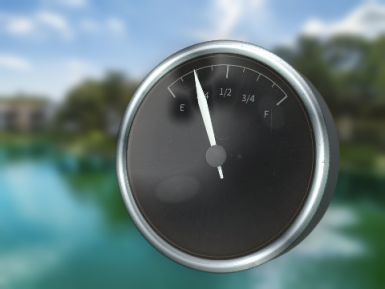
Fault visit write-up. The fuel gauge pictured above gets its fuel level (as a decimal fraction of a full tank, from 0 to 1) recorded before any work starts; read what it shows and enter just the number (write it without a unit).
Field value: 0.25
